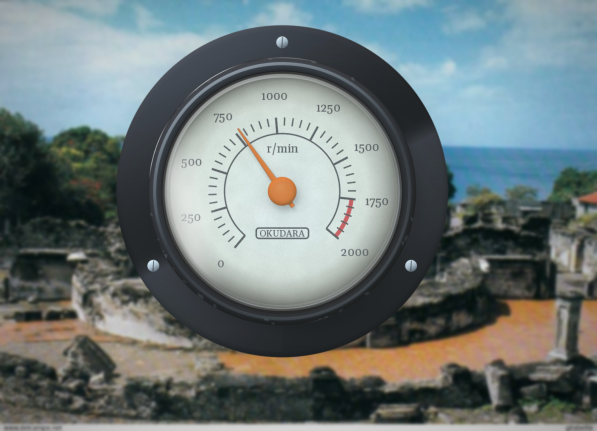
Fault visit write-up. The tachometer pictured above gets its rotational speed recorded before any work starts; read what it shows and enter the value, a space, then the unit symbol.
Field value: 775 rpm
